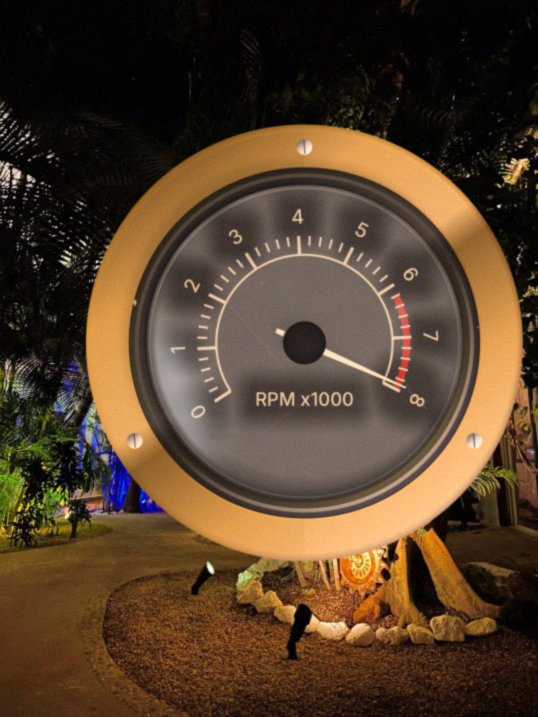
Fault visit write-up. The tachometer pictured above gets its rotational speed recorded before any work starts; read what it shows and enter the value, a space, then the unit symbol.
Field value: 7900 rpm
